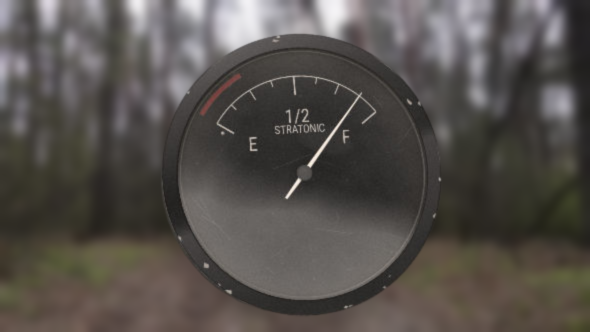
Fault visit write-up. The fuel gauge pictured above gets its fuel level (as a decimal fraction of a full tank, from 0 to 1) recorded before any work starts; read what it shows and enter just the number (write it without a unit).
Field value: 0.875
